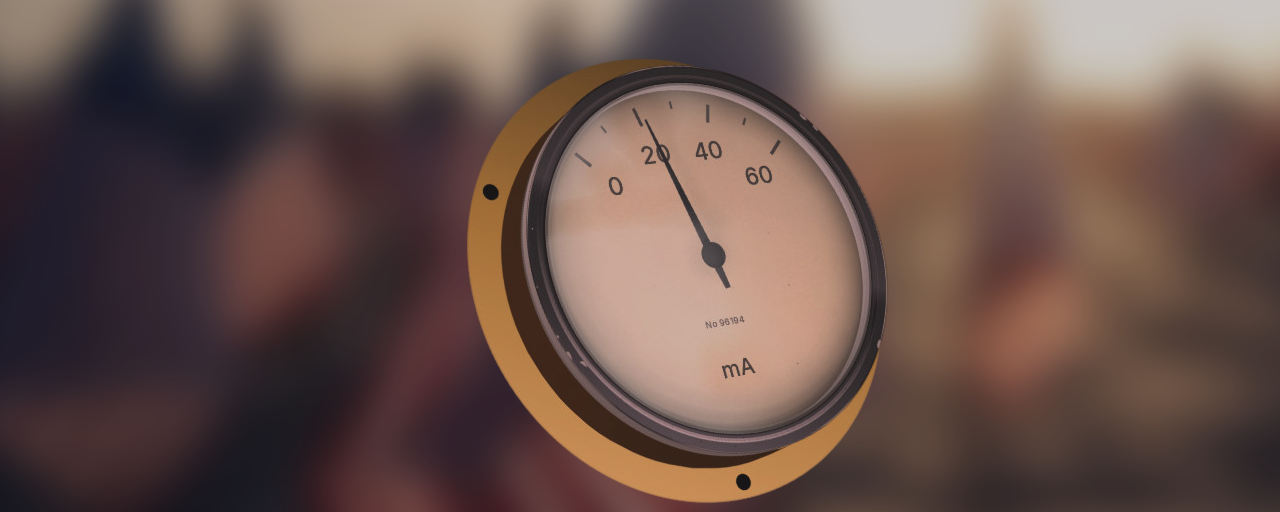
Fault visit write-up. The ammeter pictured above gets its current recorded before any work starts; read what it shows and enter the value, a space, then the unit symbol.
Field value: 20 mA
